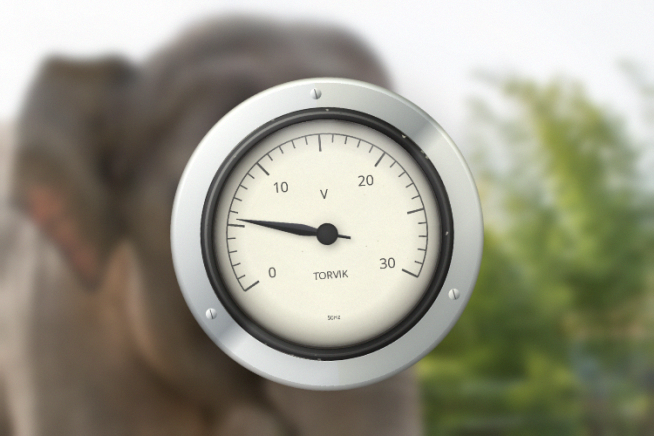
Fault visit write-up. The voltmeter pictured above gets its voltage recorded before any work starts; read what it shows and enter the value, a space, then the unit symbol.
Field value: 5.5 V
